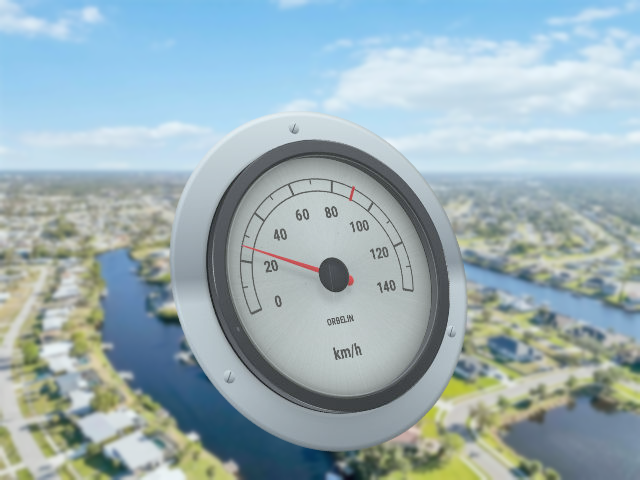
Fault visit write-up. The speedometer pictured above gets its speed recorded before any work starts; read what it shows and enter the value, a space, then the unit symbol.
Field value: 25 km/h
